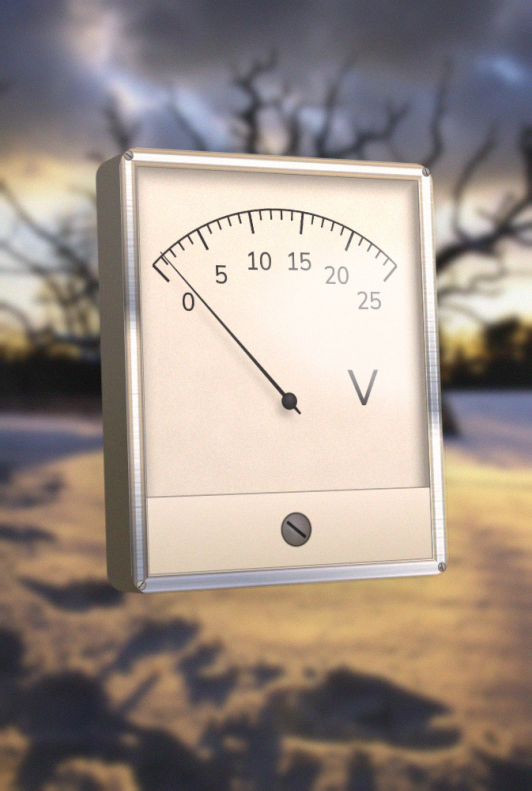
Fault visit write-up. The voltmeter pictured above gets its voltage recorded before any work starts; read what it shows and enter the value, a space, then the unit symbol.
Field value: 1 V
